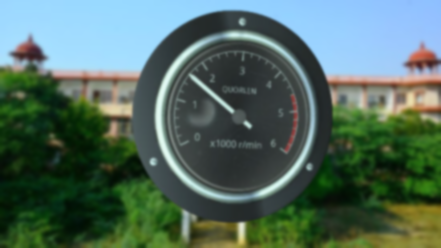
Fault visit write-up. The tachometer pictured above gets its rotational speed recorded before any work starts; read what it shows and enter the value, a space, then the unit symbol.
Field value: 1600 rpm
